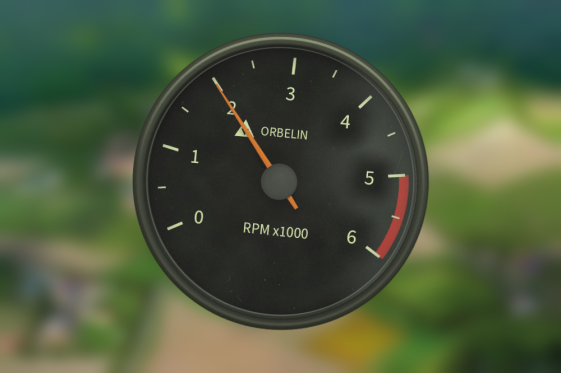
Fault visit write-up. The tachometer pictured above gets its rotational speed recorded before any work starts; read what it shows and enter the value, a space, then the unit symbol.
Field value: 2000 rpm
